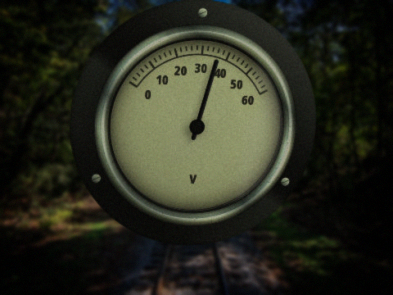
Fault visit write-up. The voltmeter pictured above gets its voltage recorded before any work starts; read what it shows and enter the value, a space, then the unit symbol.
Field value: 36 V
